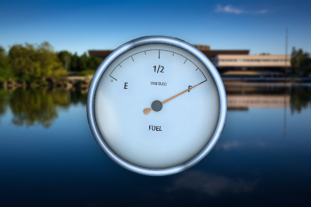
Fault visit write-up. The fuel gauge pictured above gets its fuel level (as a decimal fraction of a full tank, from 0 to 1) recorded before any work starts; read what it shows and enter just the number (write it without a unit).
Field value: 1
